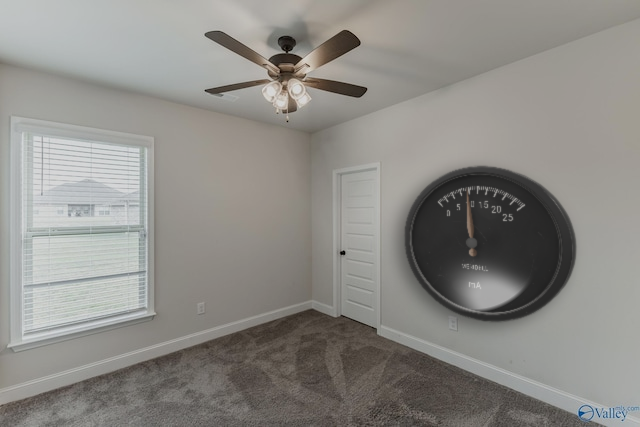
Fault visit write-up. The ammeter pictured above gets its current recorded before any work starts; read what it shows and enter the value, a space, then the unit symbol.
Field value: 10 mA
